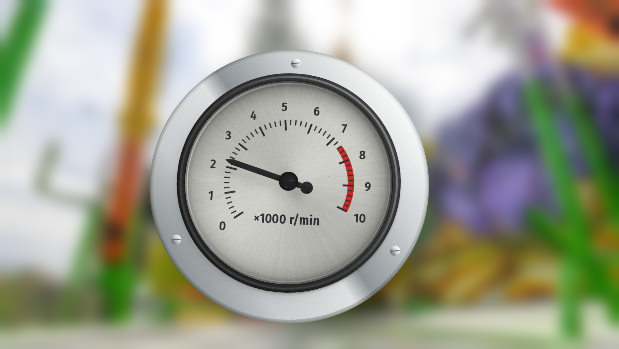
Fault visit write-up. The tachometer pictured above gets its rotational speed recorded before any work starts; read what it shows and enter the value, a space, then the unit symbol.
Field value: 2200 rpm
